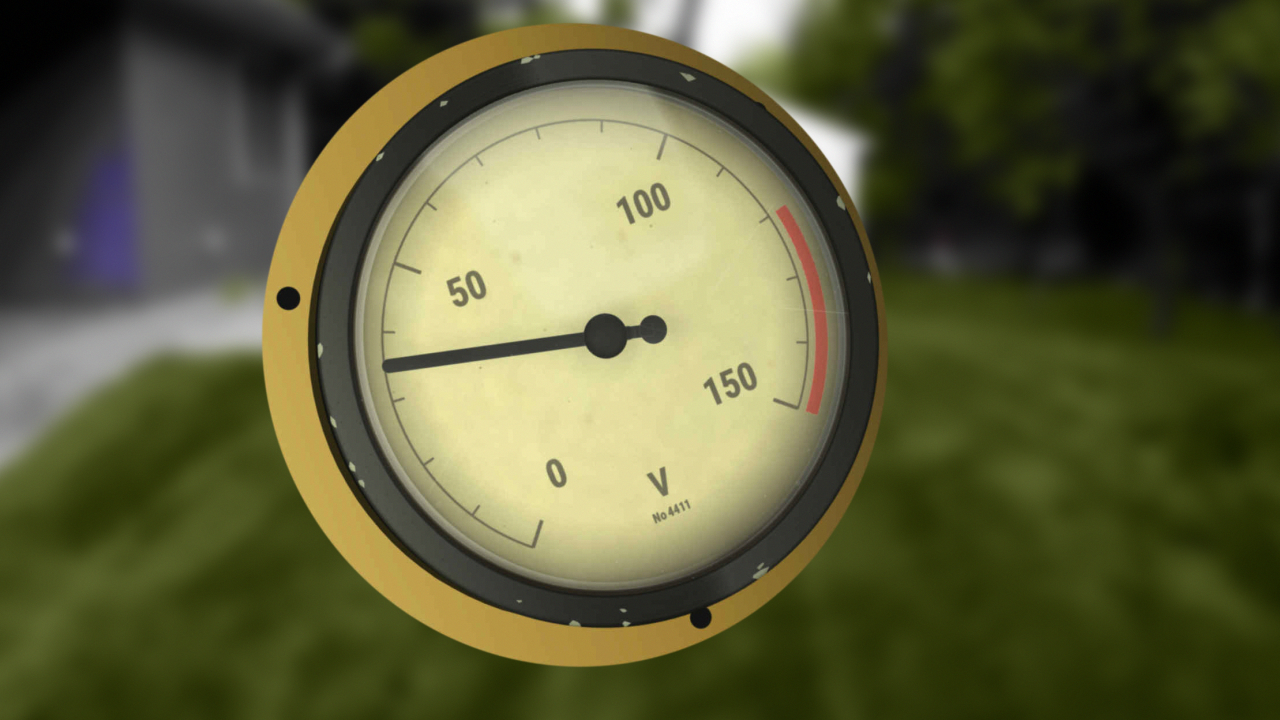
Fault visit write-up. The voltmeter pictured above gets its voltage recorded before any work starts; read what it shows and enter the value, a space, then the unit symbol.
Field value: 35 V
